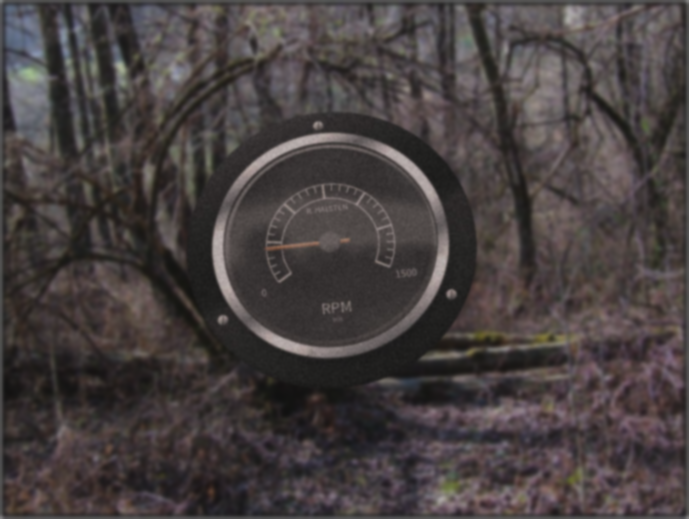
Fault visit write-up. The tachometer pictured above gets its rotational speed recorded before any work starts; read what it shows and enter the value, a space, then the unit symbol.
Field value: 200 rpm
